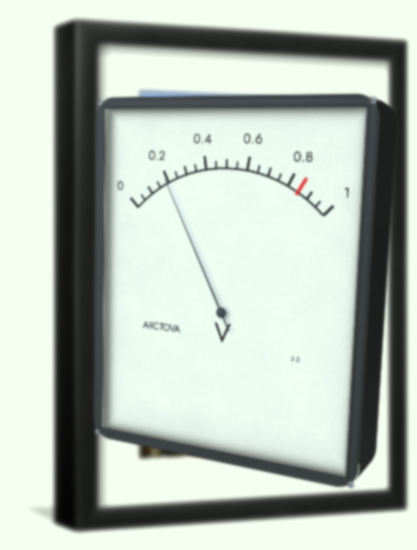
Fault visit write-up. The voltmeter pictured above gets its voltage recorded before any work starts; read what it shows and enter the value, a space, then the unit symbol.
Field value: 0.2 V
